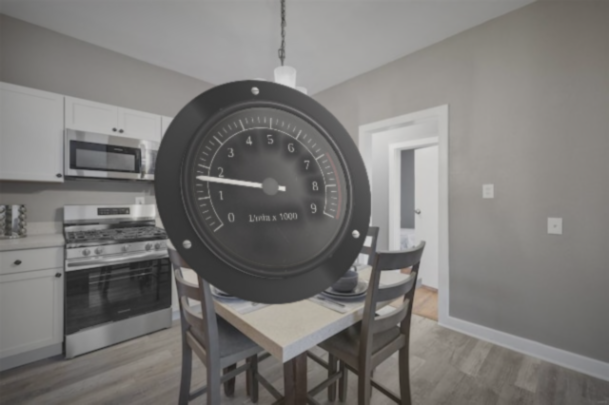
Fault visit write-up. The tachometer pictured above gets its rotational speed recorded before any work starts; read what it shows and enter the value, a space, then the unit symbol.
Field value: 1600 rpm
